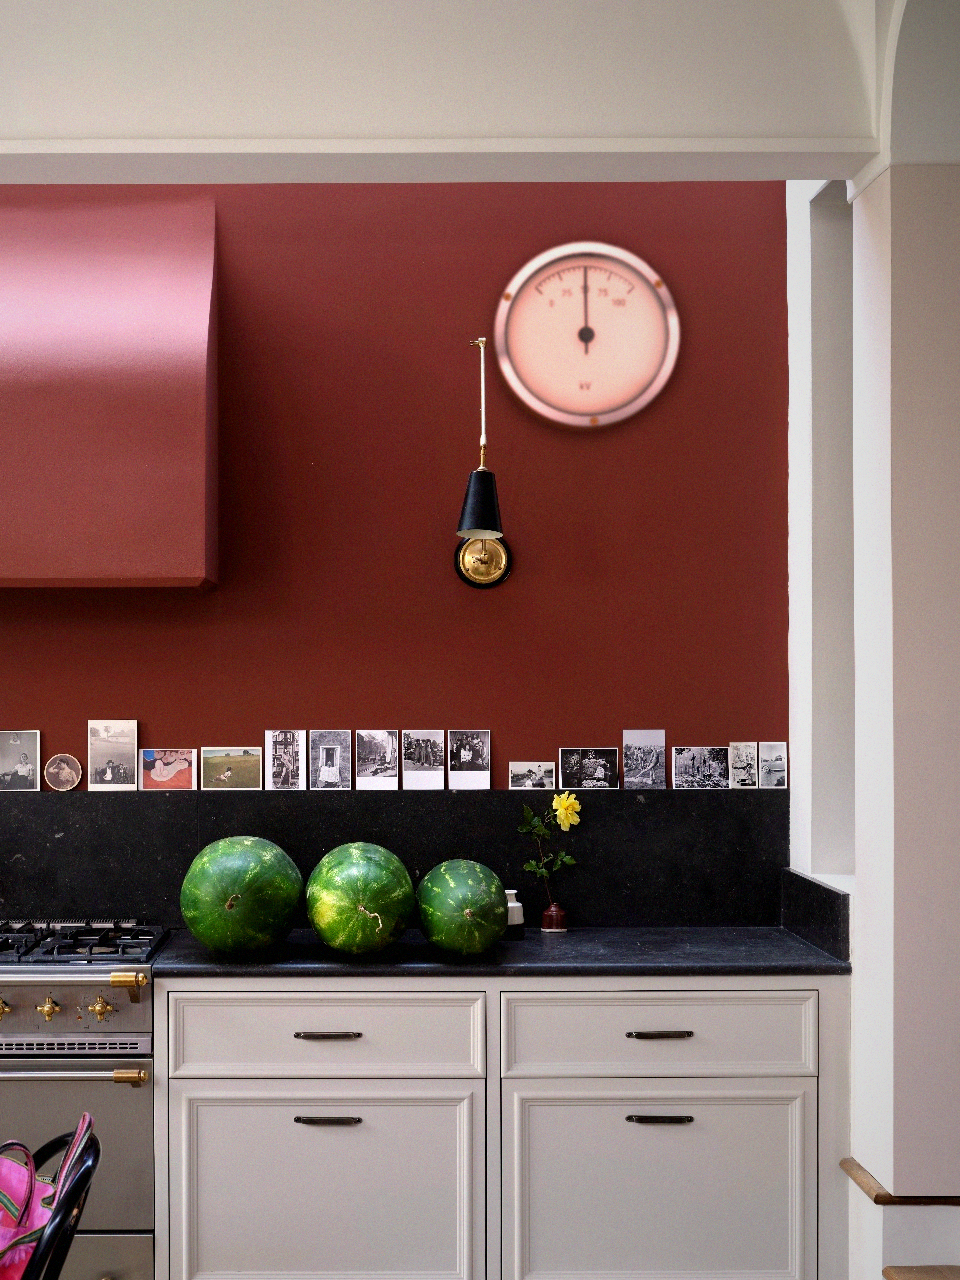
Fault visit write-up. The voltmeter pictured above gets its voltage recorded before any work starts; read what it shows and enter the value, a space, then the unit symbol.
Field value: 50 kV
